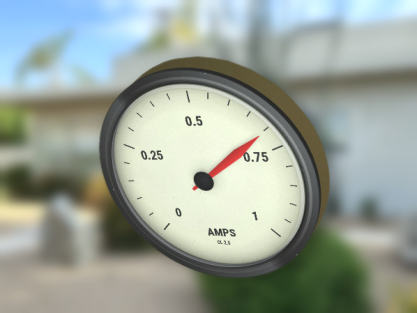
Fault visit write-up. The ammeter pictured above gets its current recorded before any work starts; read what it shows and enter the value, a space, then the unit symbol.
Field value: 0.7 A
